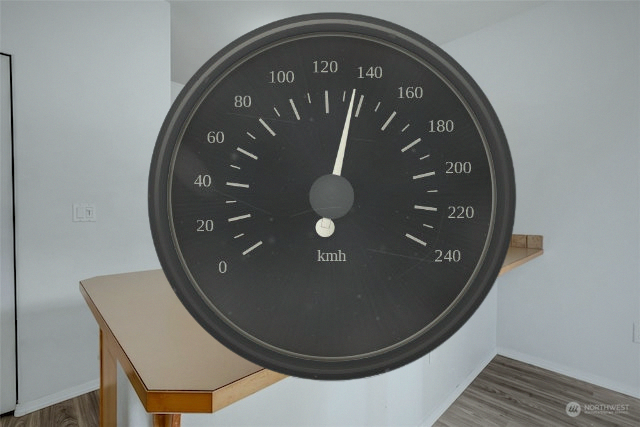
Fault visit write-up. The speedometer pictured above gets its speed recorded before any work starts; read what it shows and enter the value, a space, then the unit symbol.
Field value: 135 km/h
